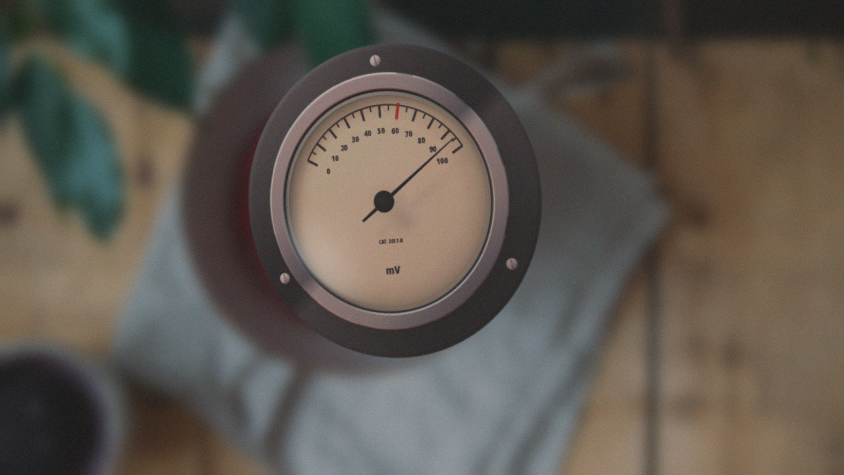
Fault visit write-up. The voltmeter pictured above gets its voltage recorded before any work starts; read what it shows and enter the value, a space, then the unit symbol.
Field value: 95 mV
